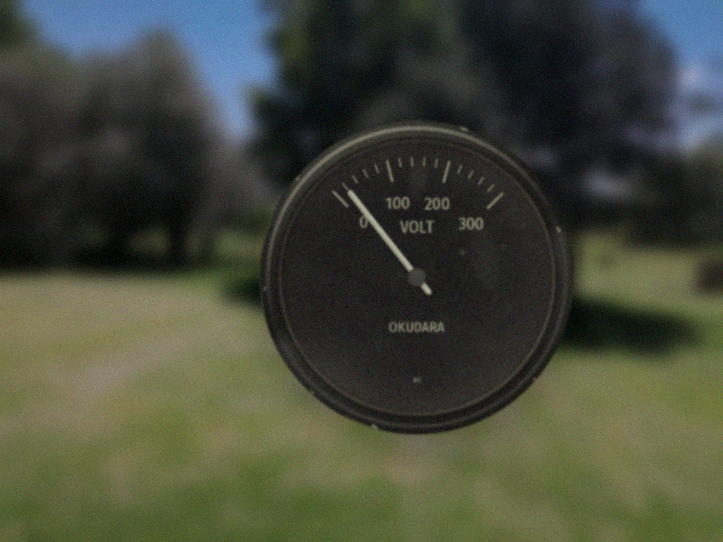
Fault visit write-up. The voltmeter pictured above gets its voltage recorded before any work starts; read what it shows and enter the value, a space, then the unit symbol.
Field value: 20 V
